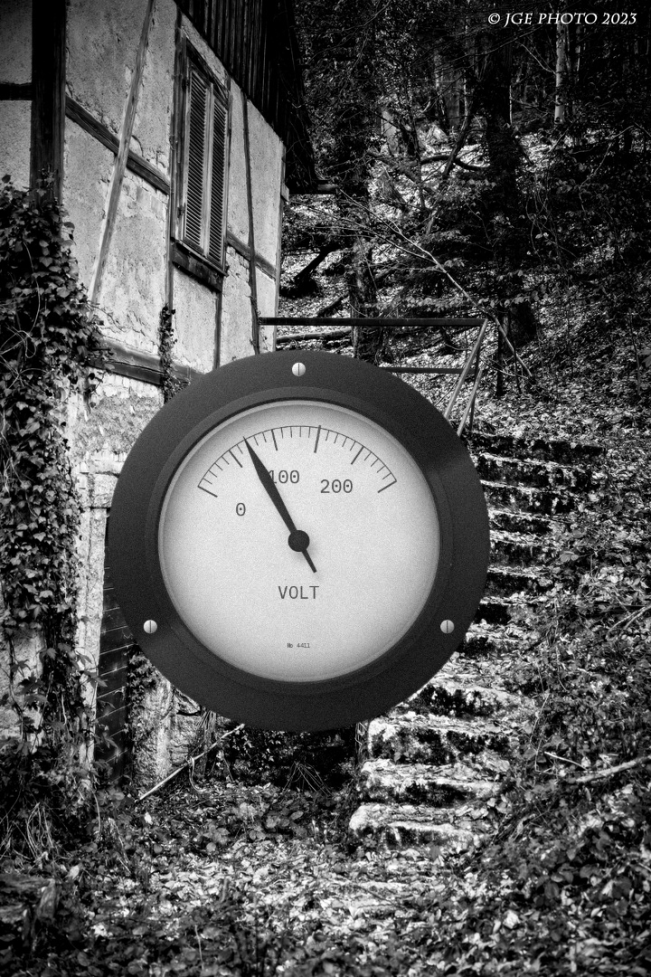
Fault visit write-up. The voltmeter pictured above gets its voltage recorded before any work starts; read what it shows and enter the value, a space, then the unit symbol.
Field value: 70 V
